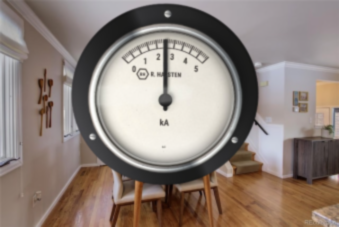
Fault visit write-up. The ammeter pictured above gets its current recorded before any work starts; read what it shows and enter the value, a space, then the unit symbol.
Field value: 2.5 kA
